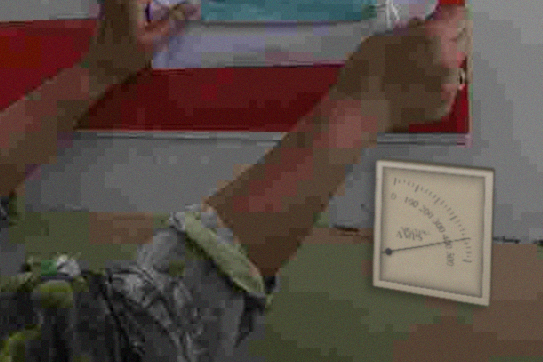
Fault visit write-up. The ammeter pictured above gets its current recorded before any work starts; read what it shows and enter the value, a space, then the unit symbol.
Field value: 400 A
